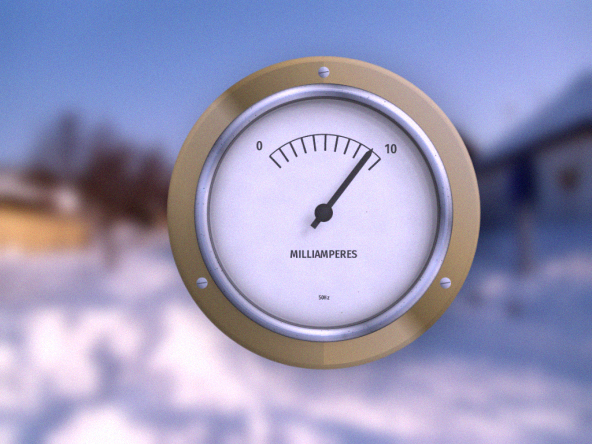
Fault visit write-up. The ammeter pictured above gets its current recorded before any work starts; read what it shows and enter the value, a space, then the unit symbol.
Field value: 9 mA
